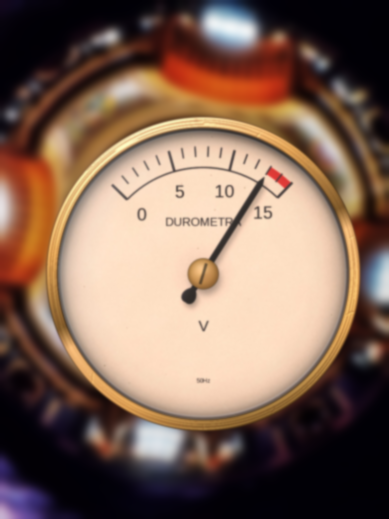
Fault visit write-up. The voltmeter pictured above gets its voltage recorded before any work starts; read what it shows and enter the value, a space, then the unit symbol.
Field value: 13 V
